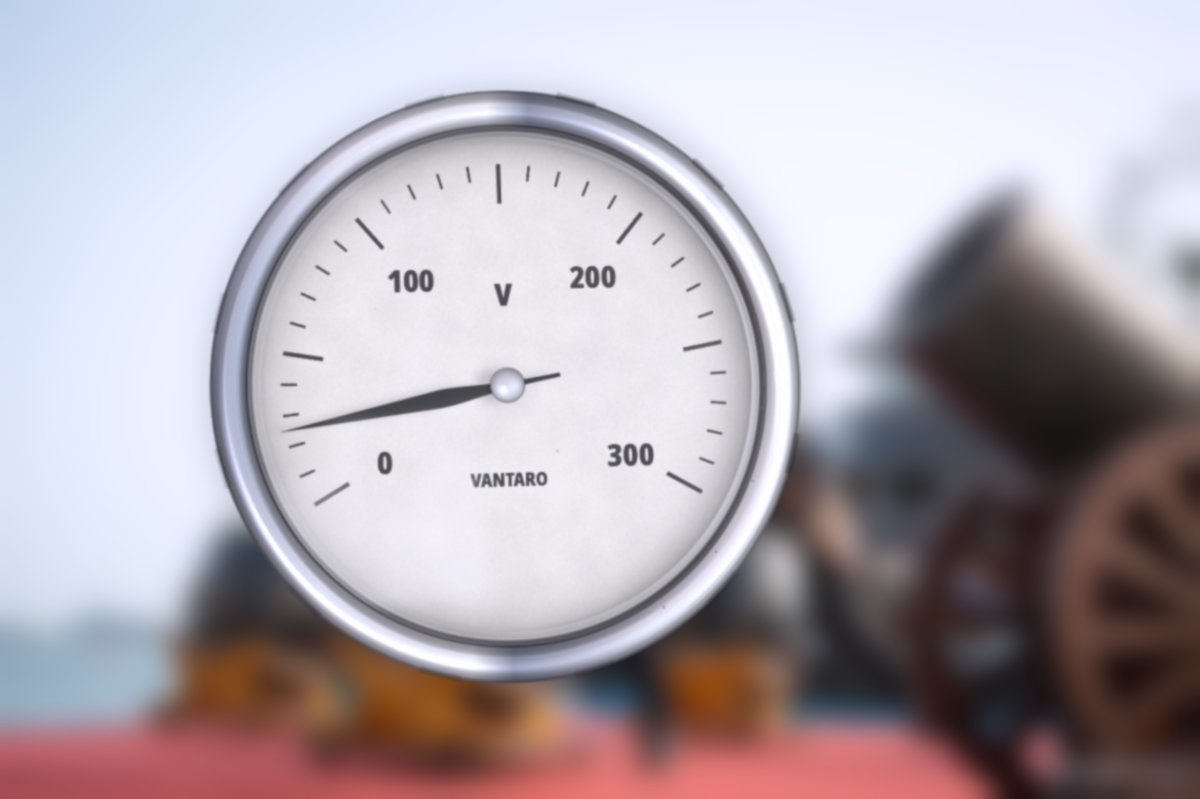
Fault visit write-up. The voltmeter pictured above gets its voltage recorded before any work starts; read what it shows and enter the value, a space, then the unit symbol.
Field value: 25 V
